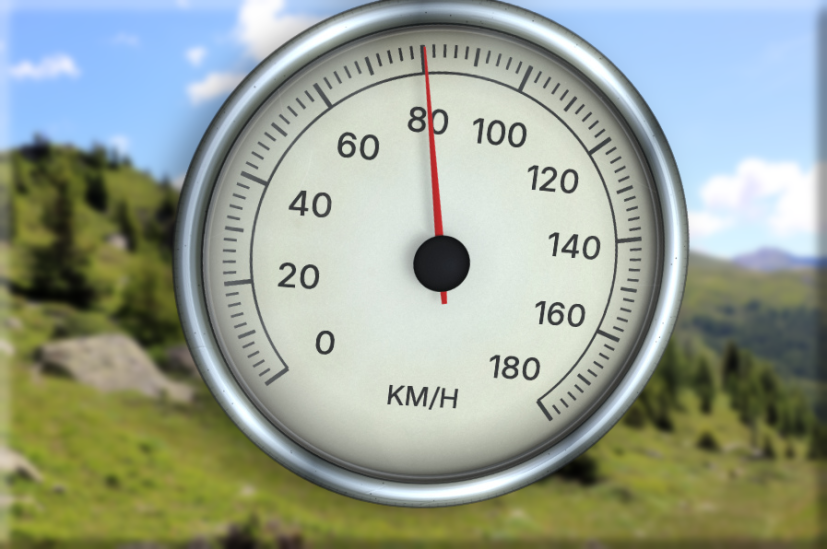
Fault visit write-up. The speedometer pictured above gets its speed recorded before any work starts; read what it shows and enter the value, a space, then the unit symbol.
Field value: 80 km/h
